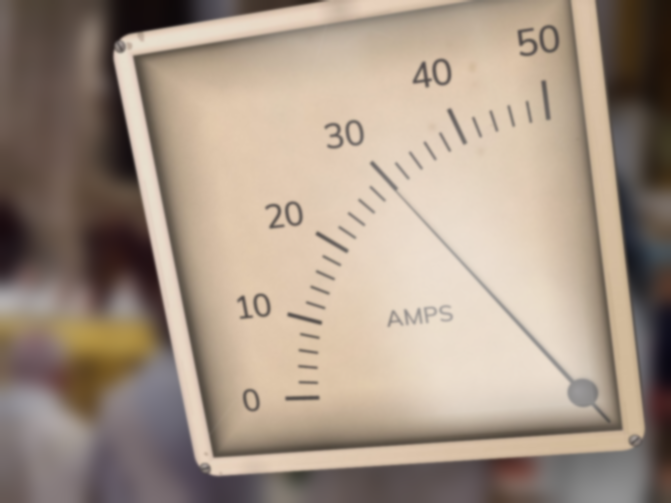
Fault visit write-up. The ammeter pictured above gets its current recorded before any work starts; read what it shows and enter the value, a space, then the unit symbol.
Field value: 30 A
